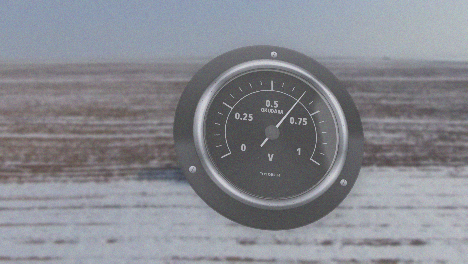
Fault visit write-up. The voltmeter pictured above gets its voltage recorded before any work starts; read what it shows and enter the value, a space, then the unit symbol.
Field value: 0.65 V
